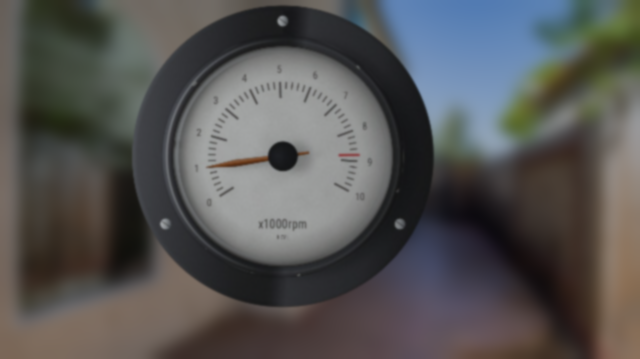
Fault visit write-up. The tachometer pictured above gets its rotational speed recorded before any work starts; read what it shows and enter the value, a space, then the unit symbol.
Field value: 1000 rpm
